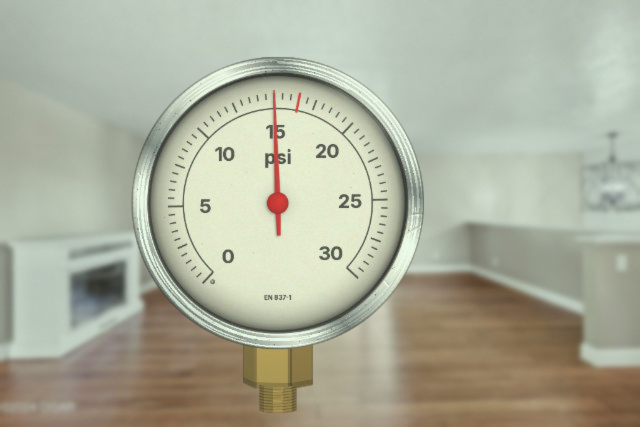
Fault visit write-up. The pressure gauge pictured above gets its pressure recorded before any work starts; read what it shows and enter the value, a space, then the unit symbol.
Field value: 15 psi
